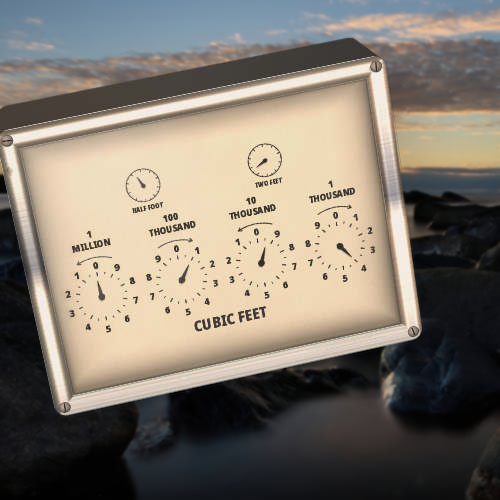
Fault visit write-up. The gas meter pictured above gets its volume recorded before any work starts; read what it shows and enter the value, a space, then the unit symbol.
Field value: 9400 ft³
